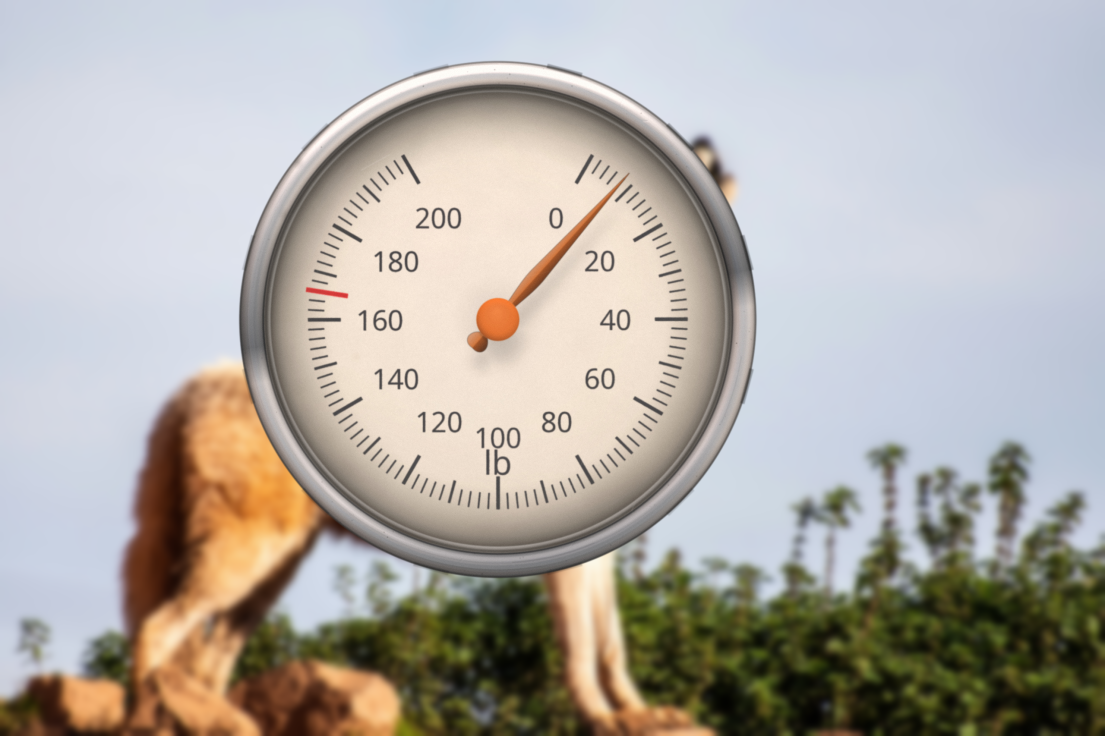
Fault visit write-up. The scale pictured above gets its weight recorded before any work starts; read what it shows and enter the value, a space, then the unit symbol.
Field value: 8 lb
